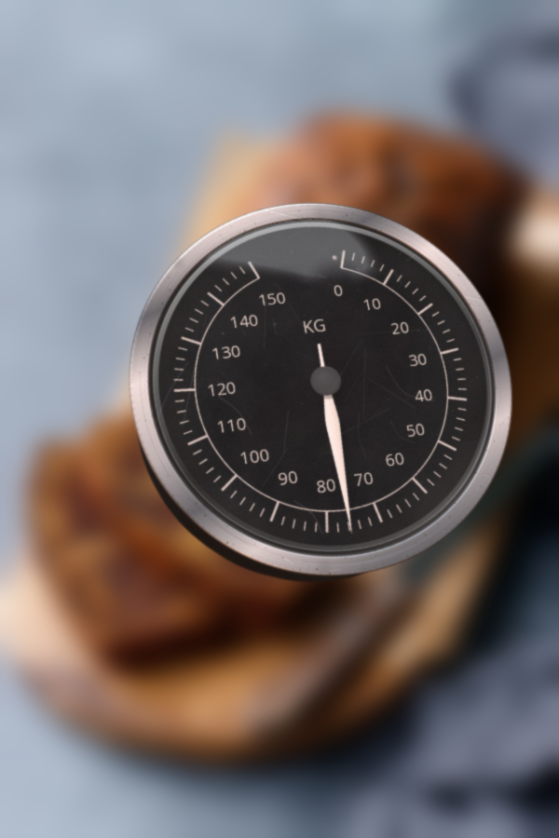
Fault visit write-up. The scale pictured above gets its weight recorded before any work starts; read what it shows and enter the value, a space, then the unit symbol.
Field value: 76 kg
